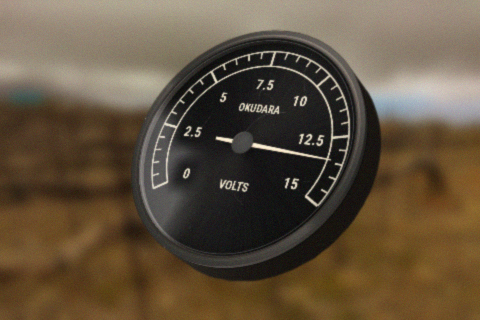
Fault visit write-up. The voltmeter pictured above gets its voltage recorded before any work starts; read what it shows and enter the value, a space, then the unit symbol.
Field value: 13.5 V
